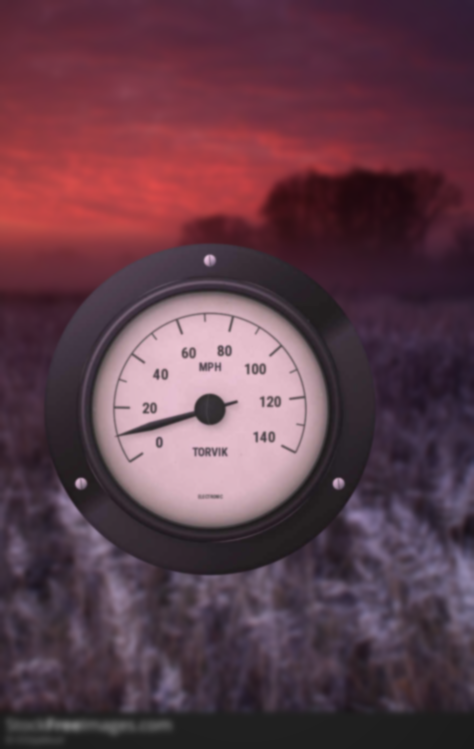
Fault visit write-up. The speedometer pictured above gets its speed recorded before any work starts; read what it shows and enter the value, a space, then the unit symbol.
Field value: 10 mph
